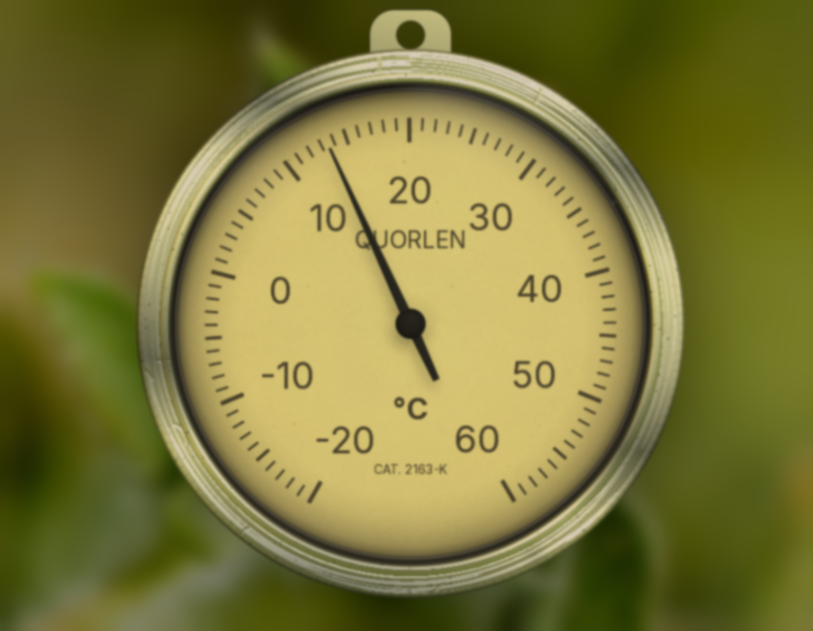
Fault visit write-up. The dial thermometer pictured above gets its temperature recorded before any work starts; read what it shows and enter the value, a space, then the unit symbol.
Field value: 13.5 °C
